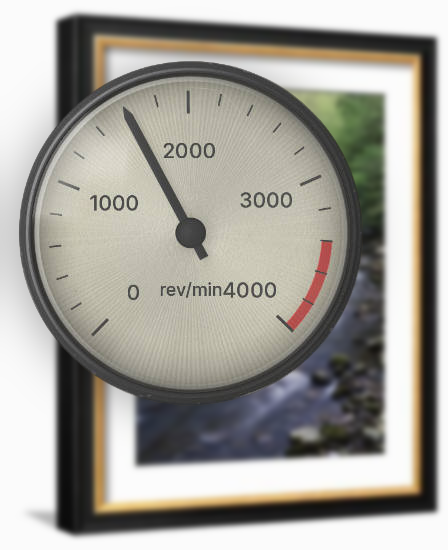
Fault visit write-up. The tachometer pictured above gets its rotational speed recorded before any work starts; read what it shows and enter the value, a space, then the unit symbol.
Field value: 1600 rpm
